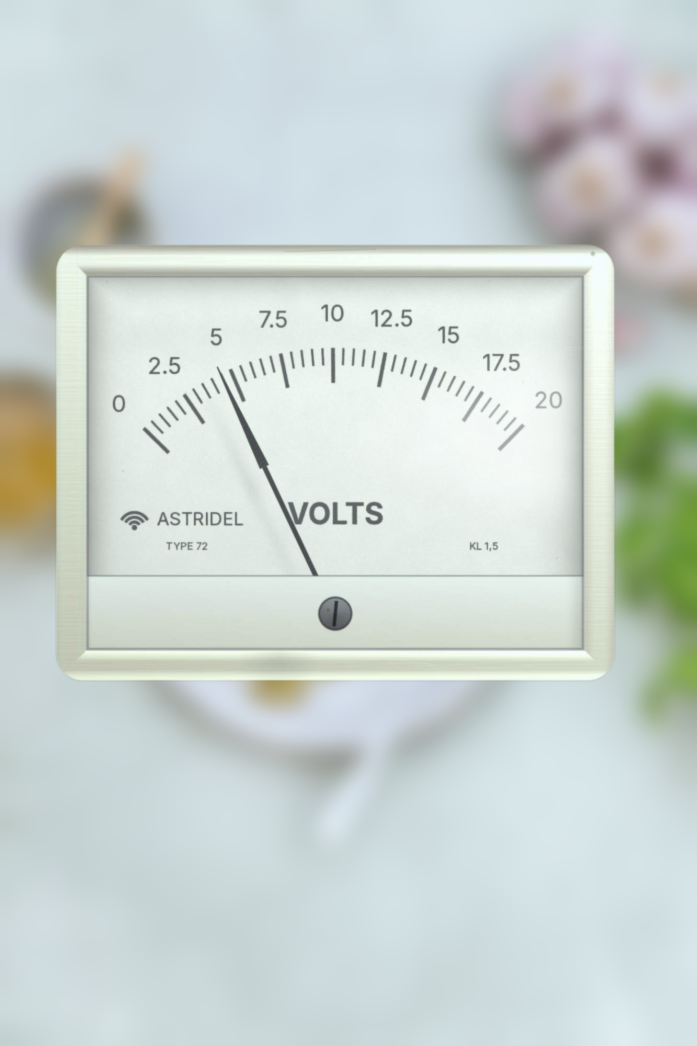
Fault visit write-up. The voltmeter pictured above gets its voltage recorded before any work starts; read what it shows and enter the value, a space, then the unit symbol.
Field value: 4.5 V
